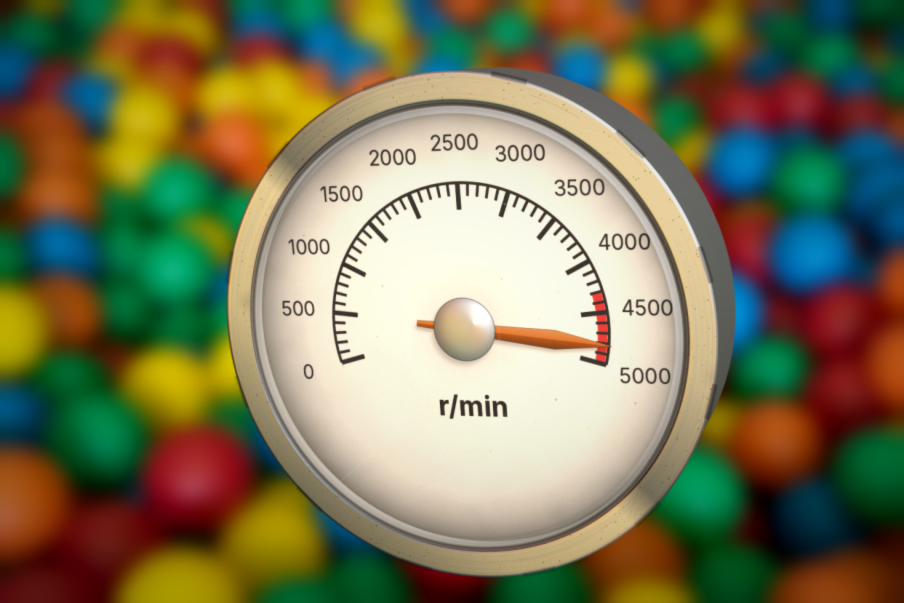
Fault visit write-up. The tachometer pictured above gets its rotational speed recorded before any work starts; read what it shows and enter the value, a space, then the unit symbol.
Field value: 4800 rpm
